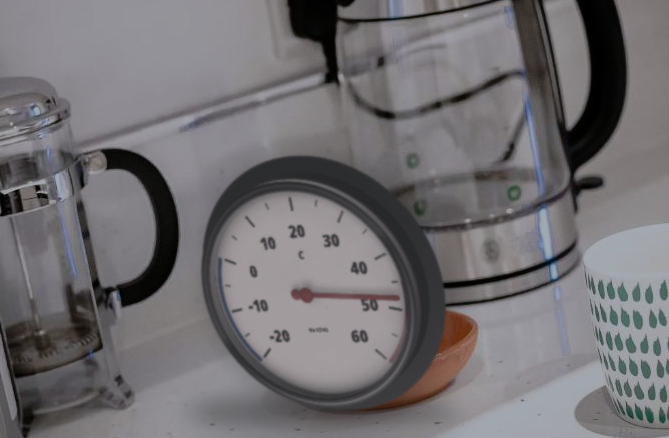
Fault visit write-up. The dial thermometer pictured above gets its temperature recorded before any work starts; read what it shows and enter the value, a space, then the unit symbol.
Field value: 47.5 °C
